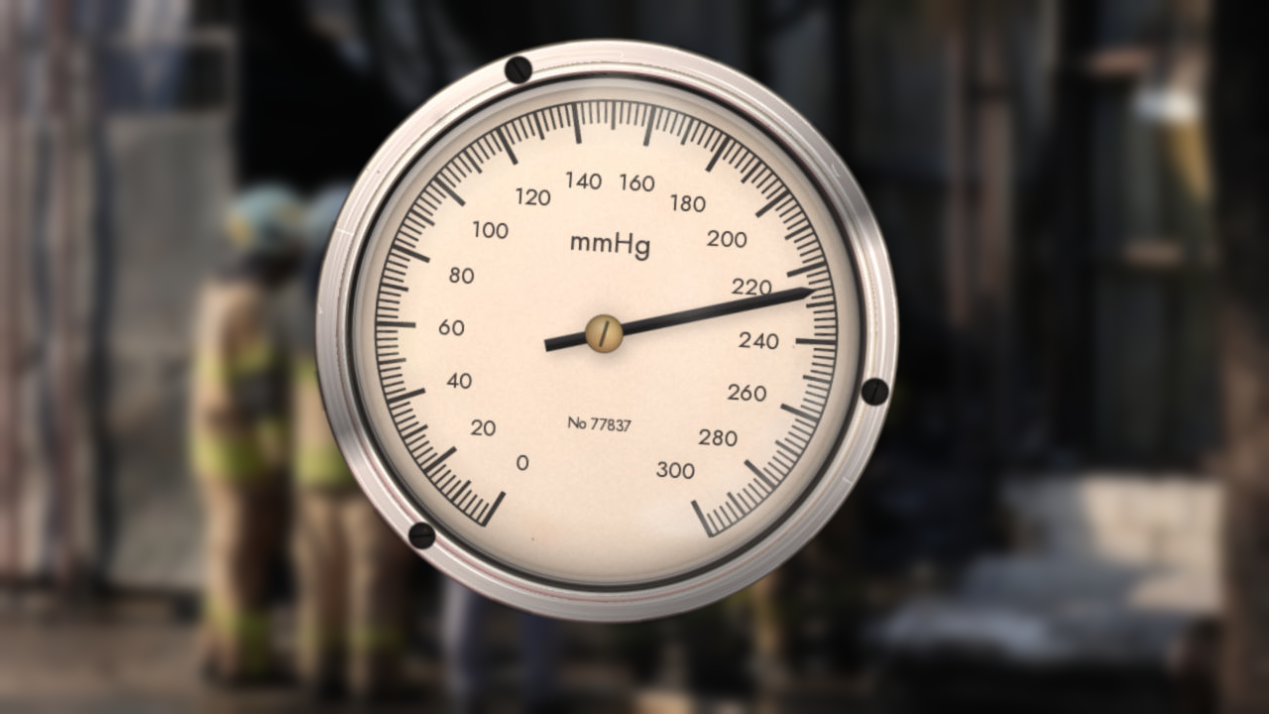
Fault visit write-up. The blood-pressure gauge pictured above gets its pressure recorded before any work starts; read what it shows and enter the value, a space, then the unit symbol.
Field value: 226 mmHg
